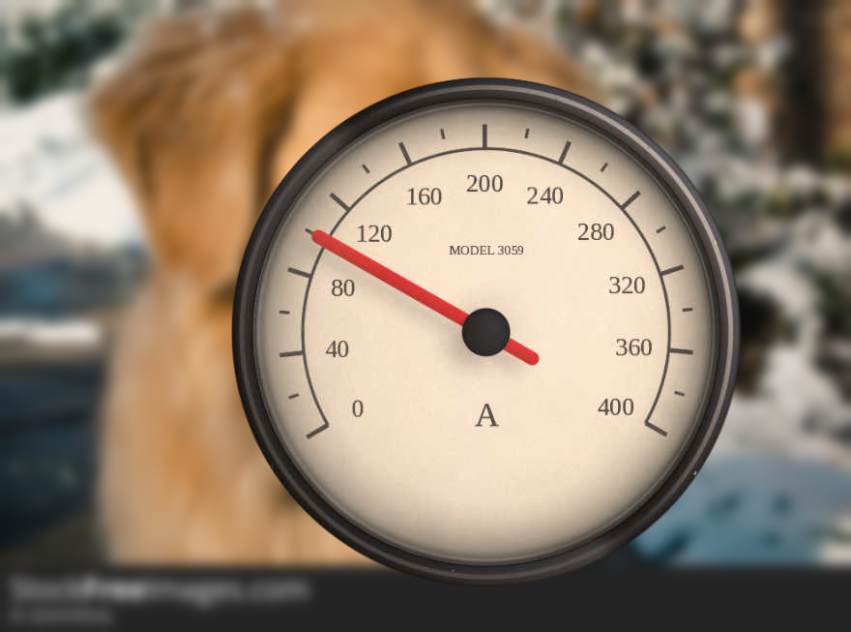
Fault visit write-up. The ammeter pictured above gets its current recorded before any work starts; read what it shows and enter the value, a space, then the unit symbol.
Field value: 100 A
